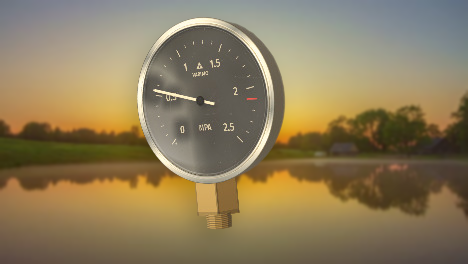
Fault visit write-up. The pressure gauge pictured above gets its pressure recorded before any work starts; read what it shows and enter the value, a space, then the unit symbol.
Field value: 0.55 MPa
